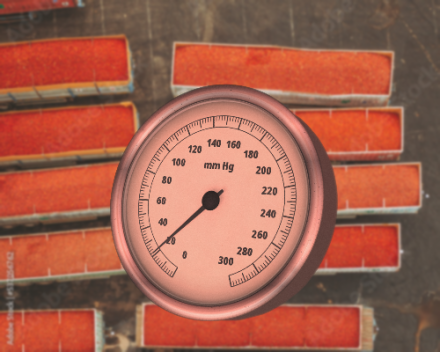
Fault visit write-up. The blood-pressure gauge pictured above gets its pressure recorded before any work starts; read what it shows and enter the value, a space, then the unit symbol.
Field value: 20 mmHg
